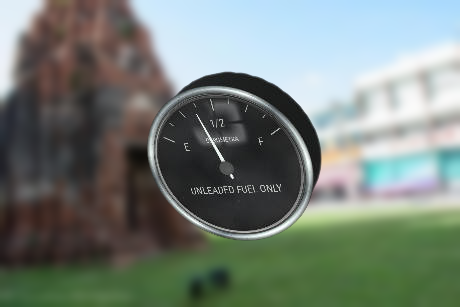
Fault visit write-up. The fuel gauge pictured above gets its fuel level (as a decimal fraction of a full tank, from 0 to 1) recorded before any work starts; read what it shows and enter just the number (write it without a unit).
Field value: 0.375
